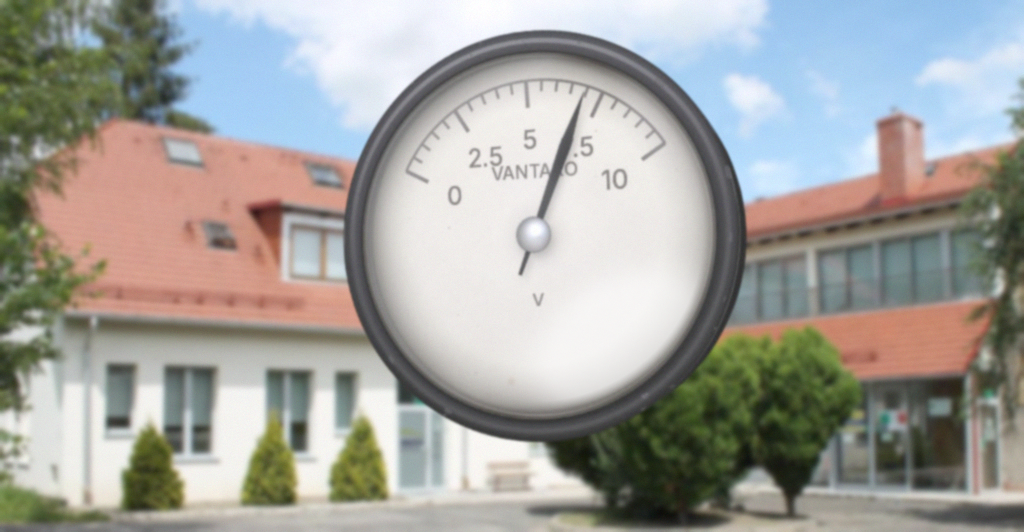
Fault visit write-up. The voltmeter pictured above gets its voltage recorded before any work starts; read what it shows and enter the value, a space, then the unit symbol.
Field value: 7 V
